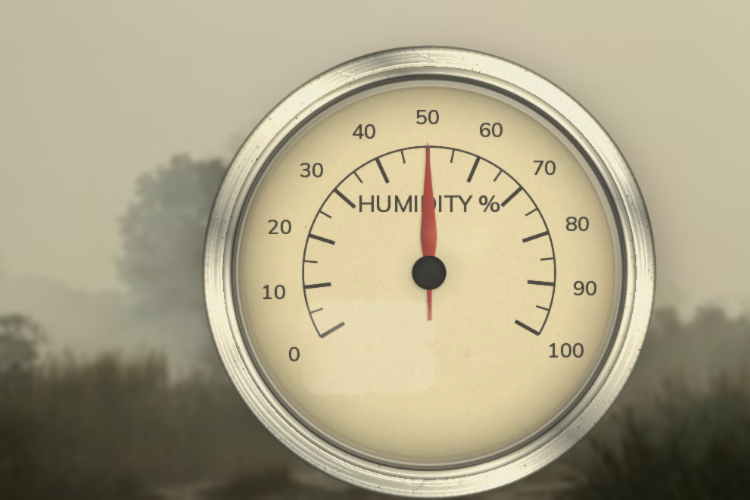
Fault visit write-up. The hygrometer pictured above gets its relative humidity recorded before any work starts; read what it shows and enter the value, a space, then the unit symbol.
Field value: 50 %
